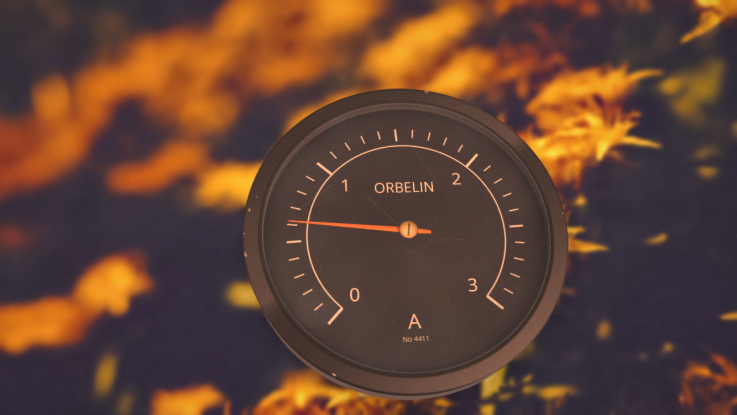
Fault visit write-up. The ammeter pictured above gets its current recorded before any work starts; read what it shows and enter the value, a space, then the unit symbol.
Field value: 0.6 A
